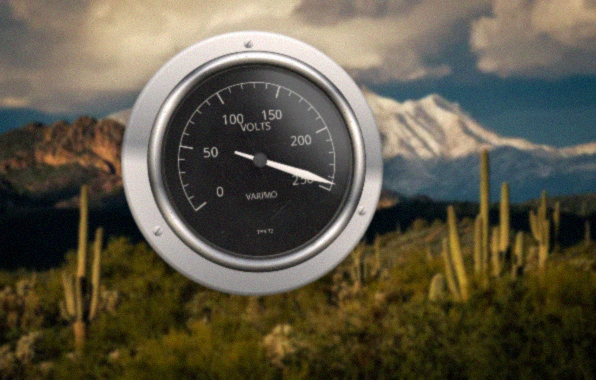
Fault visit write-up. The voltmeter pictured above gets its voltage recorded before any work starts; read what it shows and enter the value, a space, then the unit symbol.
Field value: 245 V
